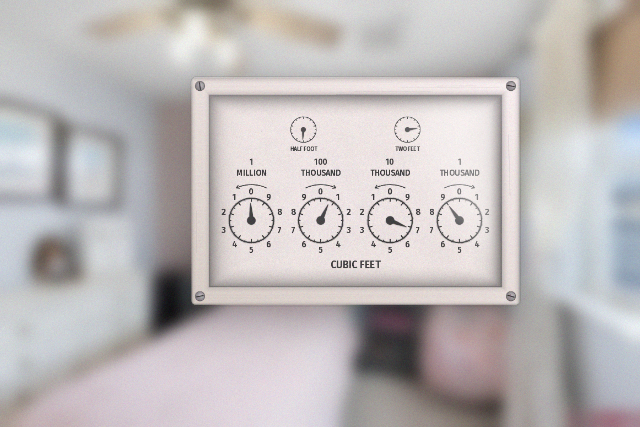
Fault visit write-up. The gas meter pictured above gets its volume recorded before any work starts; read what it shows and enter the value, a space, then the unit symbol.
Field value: 6900 ft³
